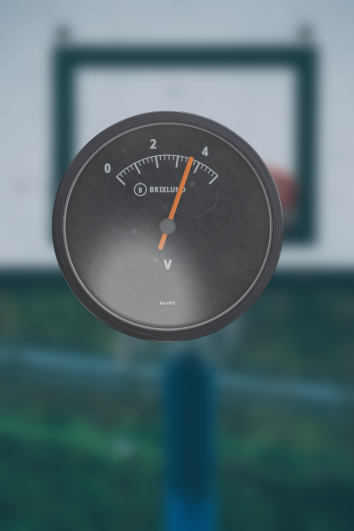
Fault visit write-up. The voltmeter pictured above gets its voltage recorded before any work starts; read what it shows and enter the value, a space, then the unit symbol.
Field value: 3.6 V
